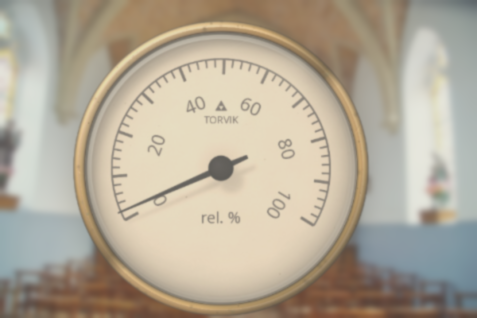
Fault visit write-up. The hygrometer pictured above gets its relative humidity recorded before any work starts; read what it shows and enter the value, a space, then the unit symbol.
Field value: 2 %
